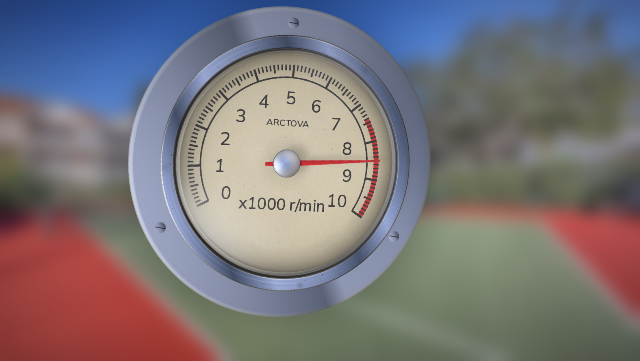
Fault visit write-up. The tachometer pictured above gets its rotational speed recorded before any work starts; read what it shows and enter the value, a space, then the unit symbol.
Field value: 8500 rpm
